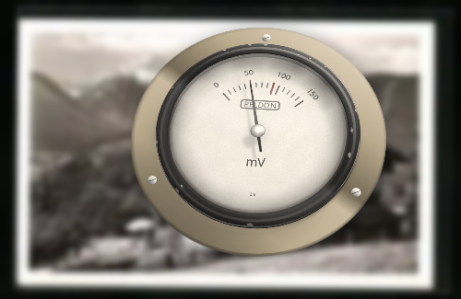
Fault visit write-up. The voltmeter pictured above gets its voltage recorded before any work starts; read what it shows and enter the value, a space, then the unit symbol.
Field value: 50 mV
